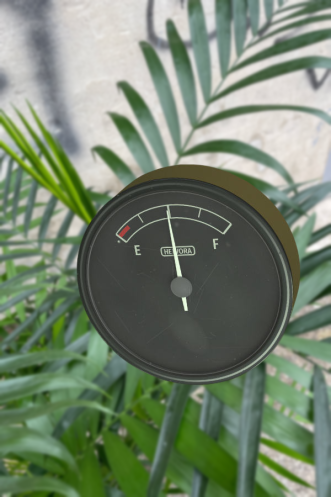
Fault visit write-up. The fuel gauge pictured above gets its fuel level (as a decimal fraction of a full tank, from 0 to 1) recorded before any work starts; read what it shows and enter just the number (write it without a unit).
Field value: 0.5
